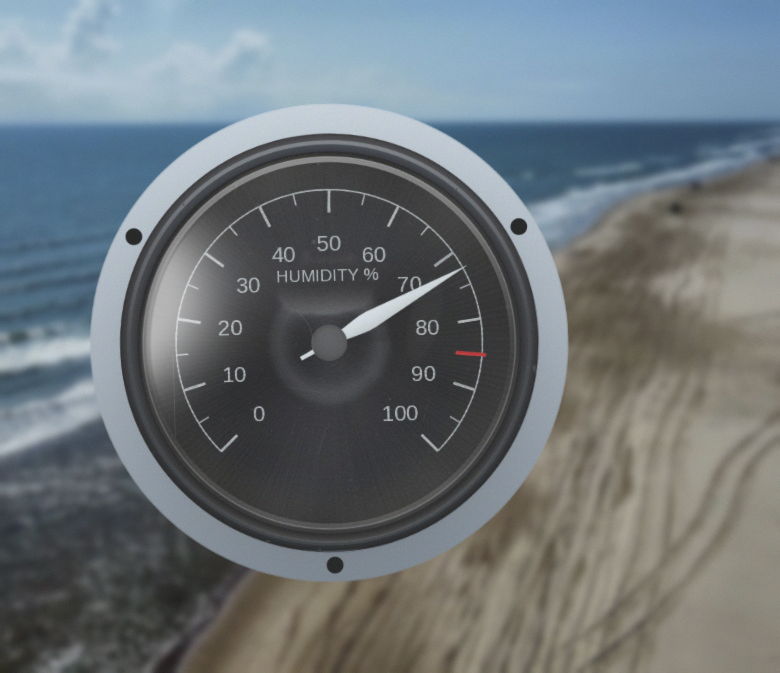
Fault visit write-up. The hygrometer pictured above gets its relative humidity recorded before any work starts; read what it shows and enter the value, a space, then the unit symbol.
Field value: 72.5 %
